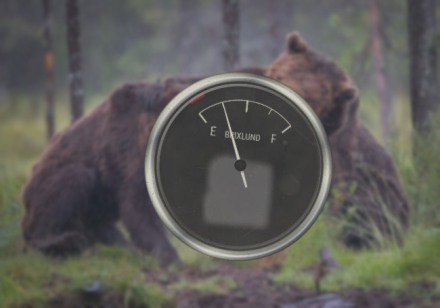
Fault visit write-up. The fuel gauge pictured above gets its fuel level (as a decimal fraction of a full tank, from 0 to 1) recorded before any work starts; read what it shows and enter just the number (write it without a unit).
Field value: 0.25
